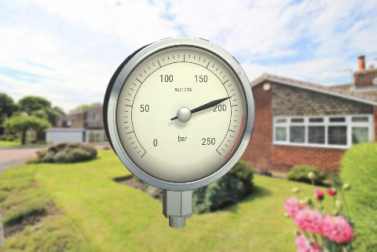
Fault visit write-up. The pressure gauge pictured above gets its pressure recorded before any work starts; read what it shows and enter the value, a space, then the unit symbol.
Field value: 190 bar
